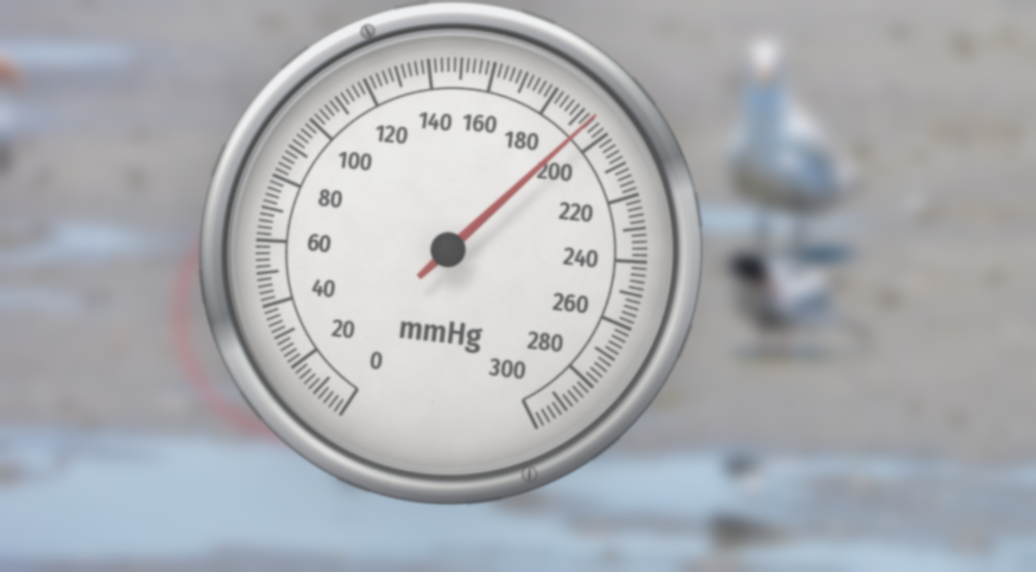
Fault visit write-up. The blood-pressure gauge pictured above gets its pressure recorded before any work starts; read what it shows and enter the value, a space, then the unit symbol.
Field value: 194 mmHg
